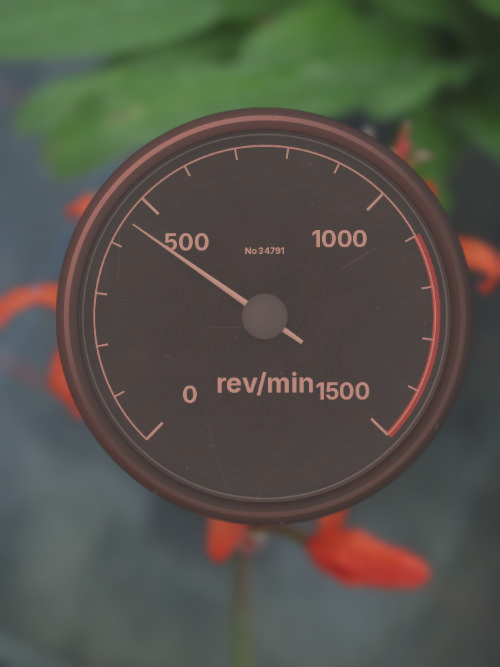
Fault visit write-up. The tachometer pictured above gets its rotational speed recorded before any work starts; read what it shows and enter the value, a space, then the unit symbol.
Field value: 450 rpm
